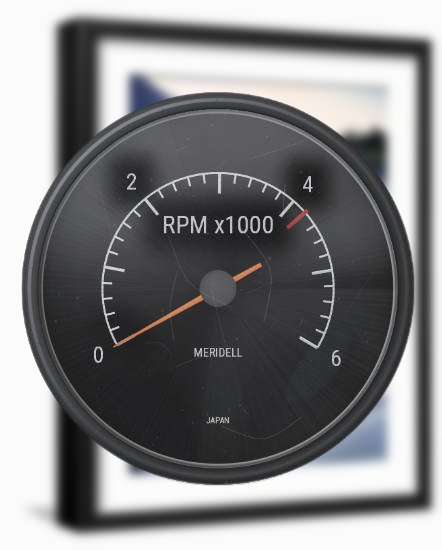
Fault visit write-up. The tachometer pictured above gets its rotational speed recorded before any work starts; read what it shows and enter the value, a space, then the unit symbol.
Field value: 0 rpm
